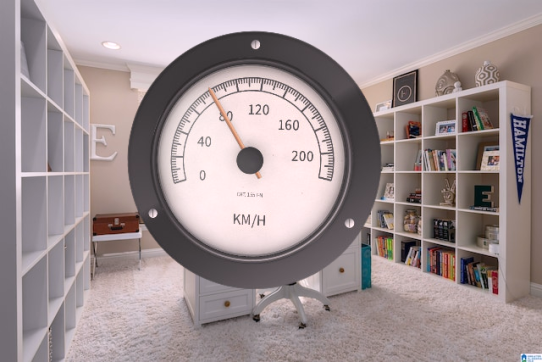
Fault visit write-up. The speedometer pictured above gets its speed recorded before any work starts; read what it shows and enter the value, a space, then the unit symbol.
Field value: 80 km/h
